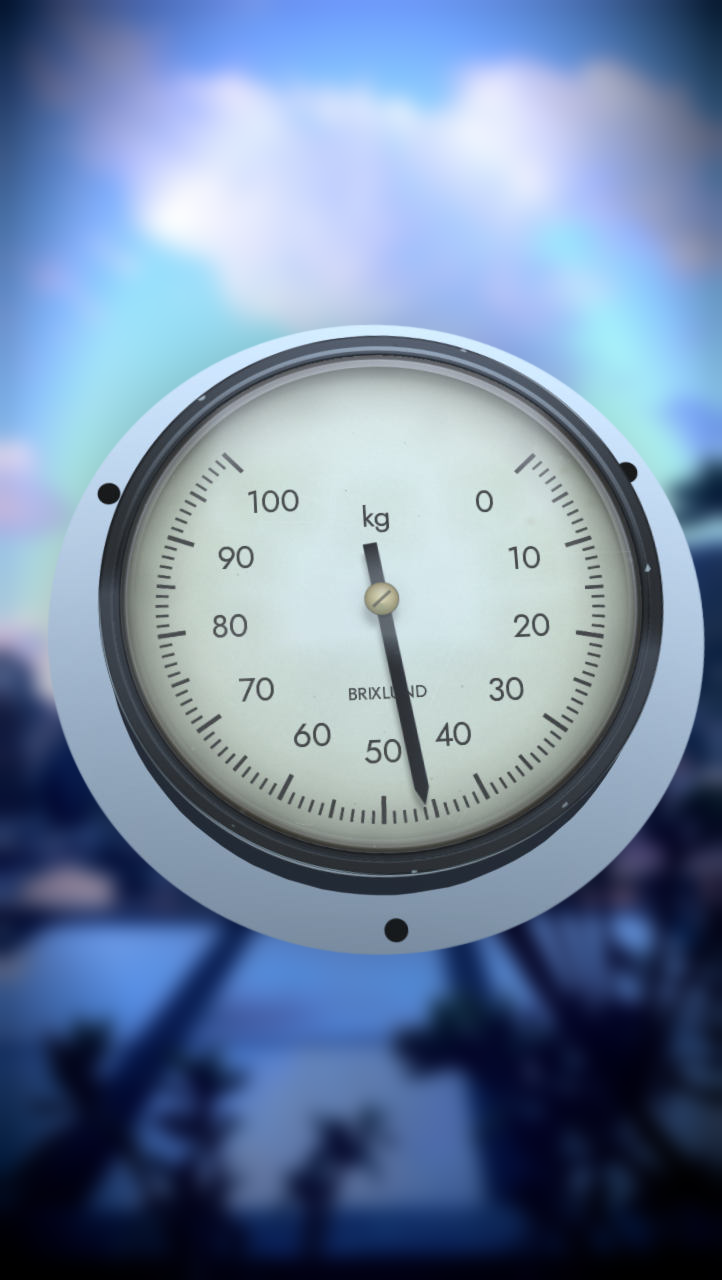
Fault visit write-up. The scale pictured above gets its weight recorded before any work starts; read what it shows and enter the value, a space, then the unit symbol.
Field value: 46 kg
